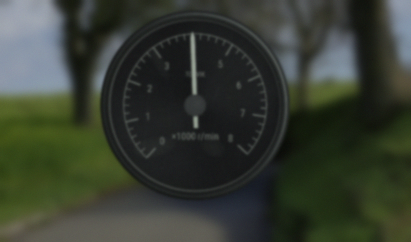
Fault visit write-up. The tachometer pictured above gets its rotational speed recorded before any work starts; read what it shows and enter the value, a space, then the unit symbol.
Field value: 4000 rpm
